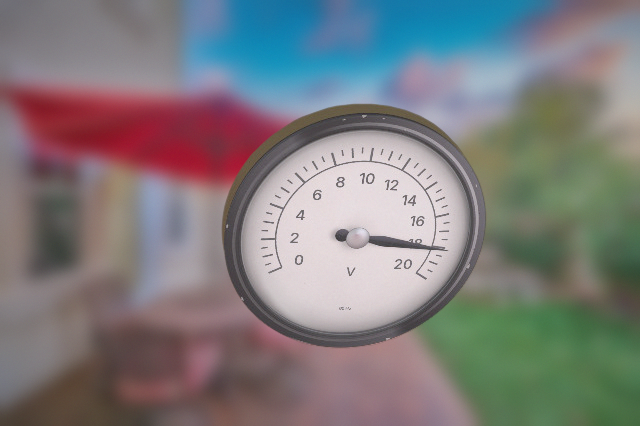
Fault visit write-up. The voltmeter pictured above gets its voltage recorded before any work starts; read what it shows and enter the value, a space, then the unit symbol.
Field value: 18 V
